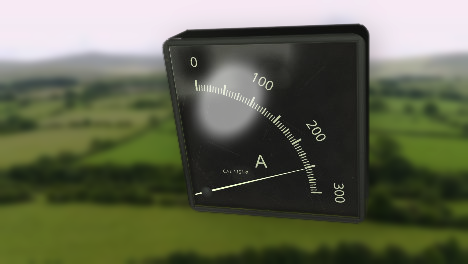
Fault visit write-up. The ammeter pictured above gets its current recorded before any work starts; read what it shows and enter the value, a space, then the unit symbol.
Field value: 250 A
